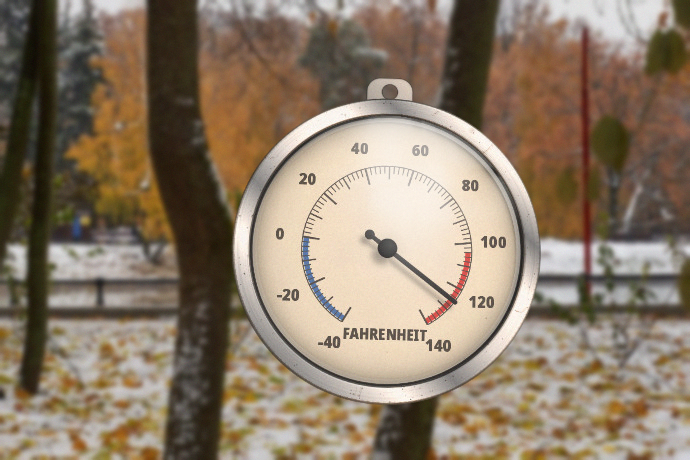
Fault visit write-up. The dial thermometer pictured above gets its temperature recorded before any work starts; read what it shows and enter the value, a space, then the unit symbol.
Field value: 126 °F
